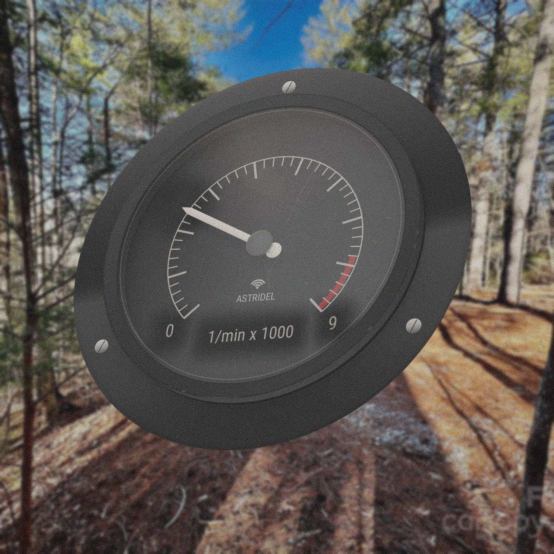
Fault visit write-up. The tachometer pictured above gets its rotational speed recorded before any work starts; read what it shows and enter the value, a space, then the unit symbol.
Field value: 2400 rpm
